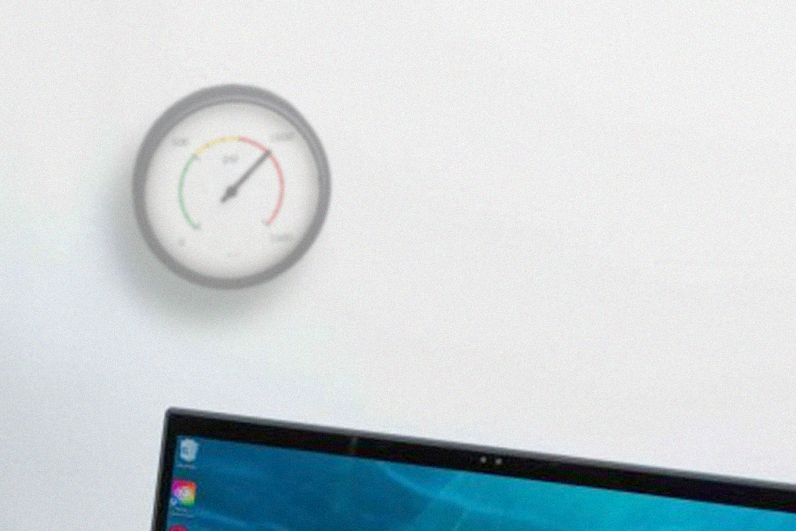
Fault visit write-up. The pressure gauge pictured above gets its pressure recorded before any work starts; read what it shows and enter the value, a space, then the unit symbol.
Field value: 1000 psi
